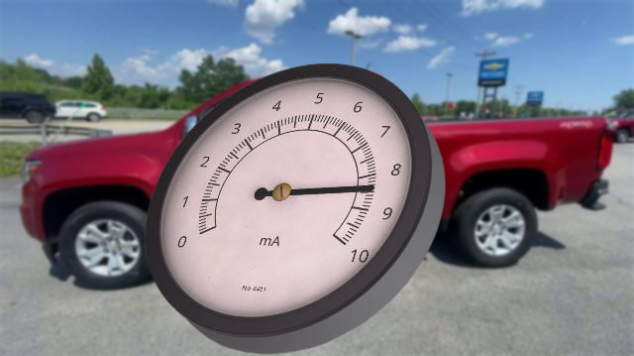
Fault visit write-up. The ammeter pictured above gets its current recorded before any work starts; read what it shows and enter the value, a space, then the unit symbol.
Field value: 8.5 mA
